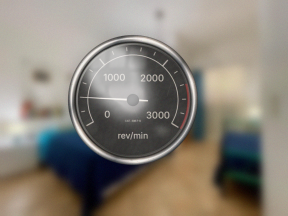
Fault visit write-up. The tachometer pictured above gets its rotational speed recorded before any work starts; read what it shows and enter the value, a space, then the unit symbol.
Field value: 400 rpm
